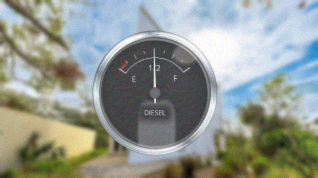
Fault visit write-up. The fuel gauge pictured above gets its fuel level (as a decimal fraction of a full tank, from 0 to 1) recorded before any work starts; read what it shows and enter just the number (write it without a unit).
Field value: 0.5
